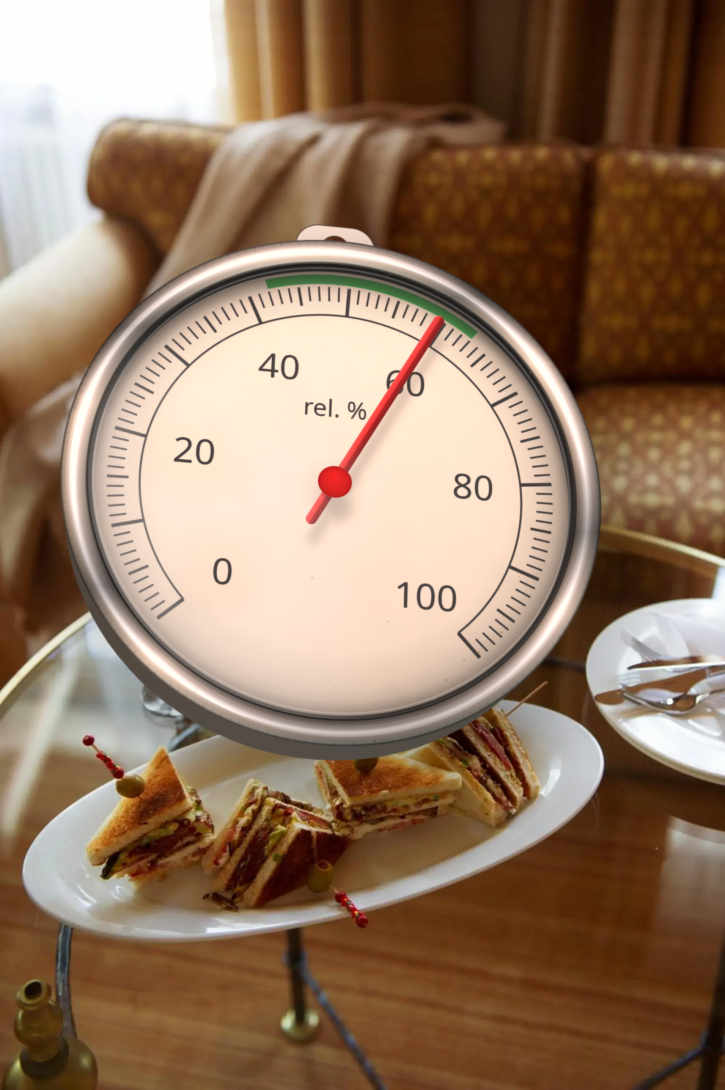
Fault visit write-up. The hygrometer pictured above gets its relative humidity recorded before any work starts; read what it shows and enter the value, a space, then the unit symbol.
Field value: 59.5 %
